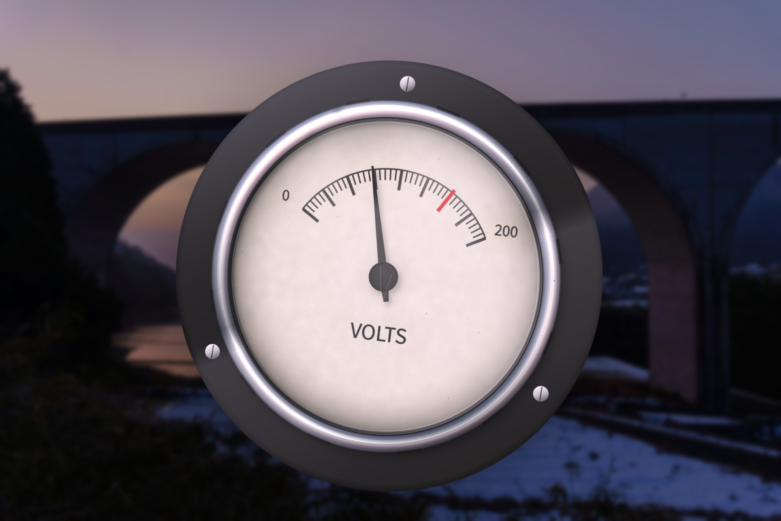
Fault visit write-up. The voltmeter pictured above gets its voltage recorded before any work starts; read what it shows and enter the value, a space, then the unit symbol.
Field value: 75 V
